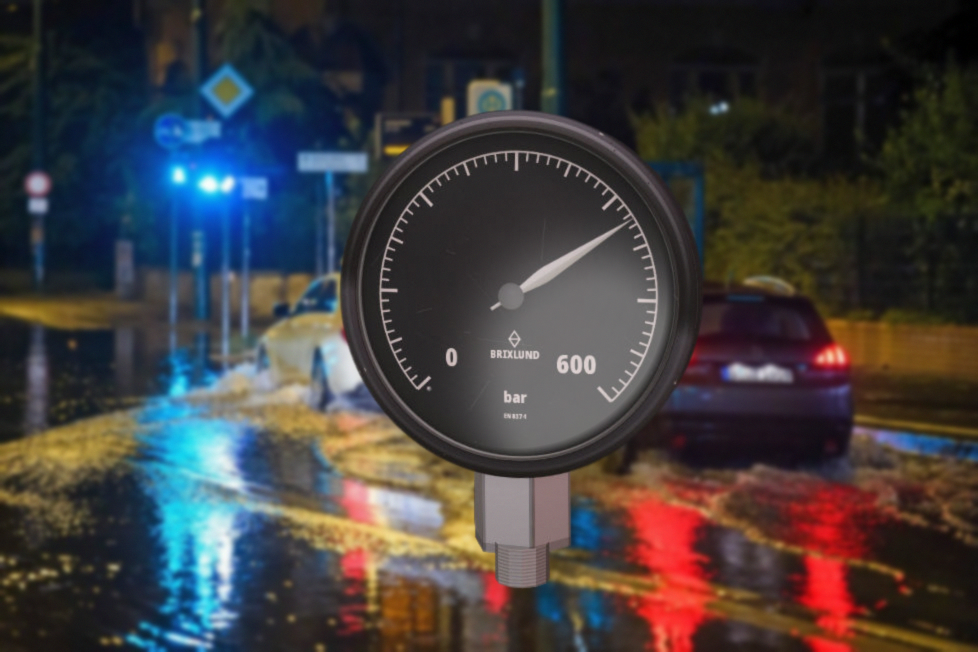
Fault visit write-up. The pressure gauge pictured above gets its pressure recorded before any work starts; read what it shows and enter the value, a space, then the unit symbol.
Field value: 425 bar
